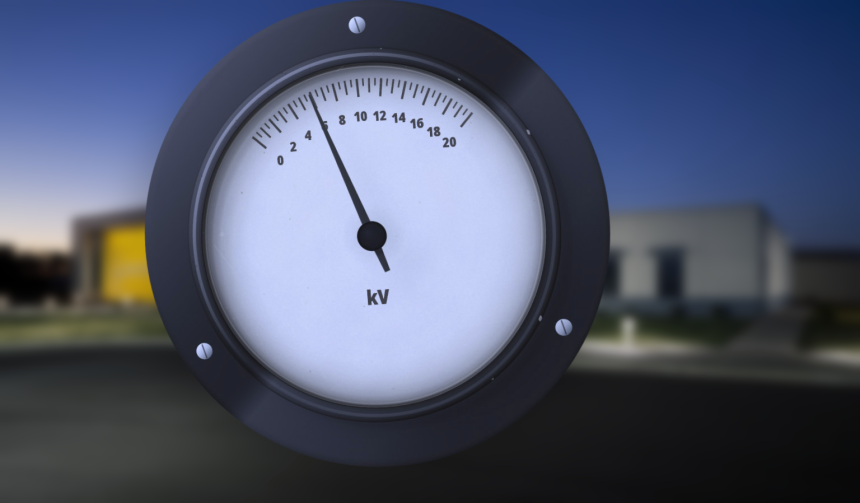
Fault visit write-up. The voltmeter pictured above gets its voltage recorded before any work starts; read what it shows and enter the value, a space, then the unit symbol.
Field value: 6 kV
